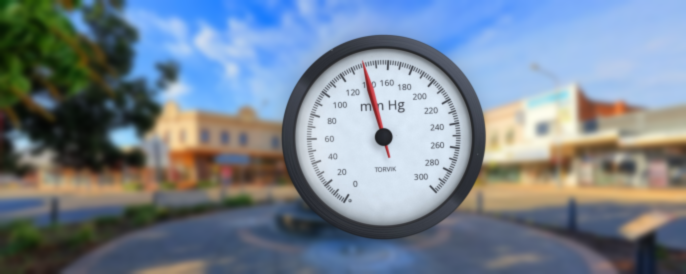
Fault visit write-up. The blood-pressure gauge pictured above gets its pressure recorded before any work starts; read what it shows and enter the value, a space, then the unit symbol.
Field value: 140 mmHg
